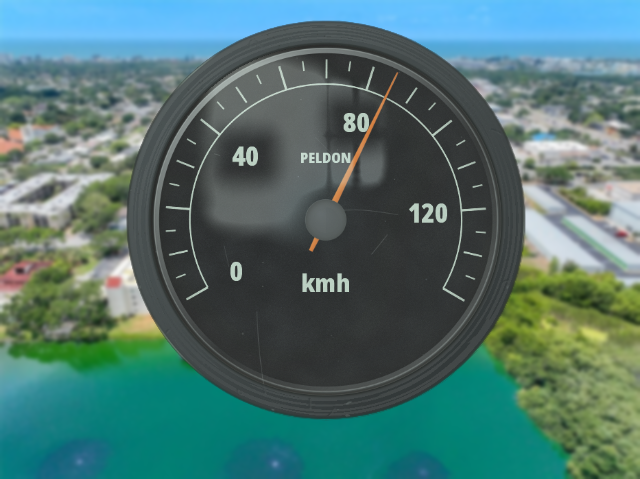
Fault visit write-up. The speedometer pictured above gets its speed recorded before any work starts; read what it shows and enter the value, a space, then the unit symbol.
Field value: 85 km/h
